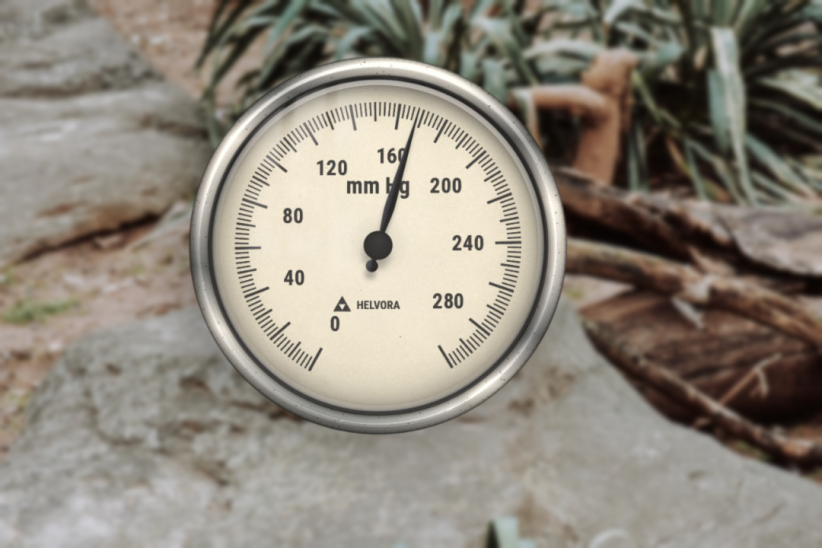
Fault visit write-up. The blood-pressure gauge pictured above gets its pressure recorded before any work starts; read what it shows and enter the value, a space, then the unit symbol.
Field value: 168 mmHg
